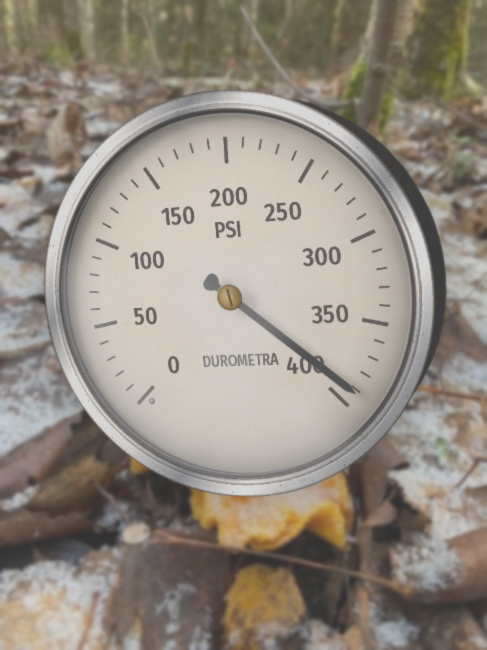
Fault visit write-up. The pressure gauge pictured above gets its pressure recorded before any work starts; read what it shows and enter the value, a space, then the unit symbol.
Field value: 390 psi
